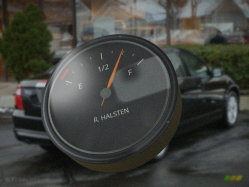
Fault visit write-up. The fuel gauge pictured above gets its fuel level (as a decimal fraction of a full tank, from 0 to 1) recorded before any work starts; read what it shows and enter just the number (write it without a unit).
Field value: 0.75
